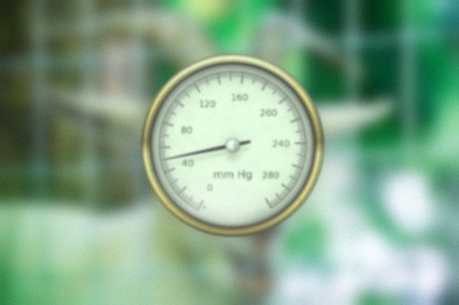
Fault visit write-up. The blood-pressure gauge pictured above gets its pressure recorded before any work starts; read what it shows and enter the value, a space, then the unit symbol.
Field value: 50 mmHg
